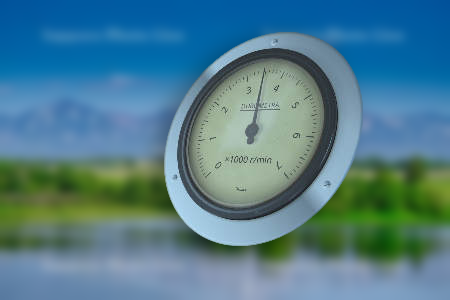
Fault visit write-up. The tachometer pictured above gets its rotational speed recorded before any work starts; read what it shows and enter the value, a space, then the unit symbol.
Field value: 3500 rpm
